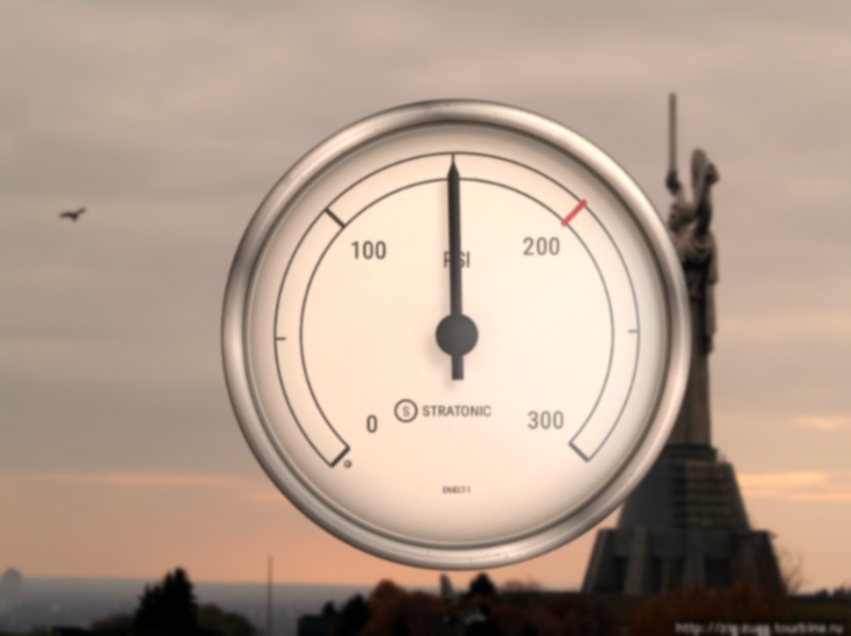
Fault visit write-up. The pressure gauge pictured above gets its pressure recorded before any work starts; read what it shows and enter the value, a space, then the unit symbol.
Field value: 150 psi
